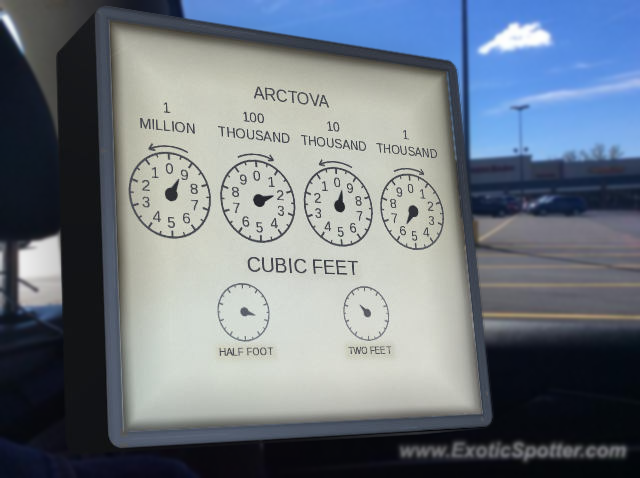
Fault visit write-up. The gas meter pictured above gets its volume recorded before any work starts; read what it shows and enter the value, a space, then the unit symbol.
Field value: 919600 ft³
